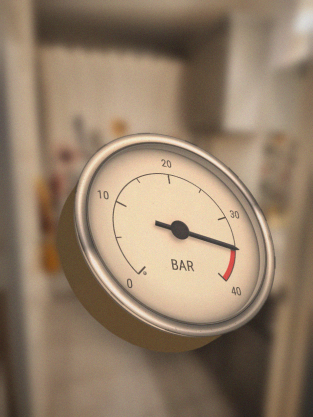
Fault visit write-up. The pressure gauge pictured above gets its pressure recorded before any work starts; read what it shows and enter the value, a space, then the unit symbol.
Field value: 35 bar
